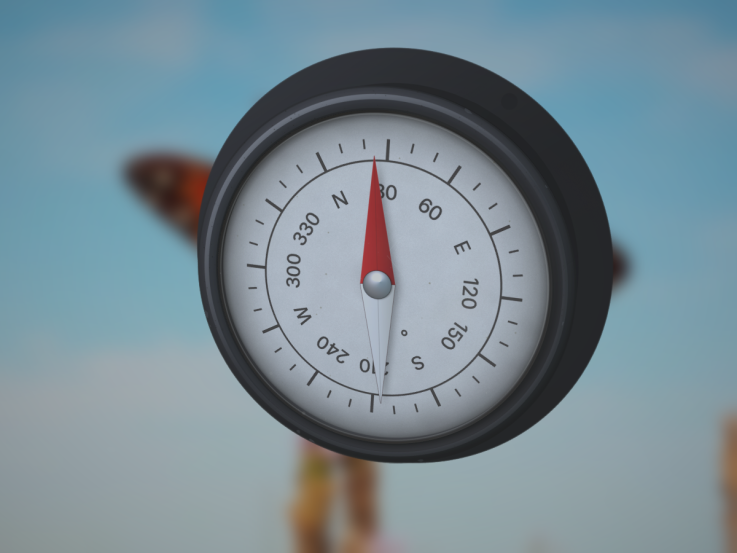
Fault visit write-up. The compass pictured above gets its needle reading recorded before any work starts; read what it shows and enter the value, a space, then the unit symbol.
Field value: 25 °
